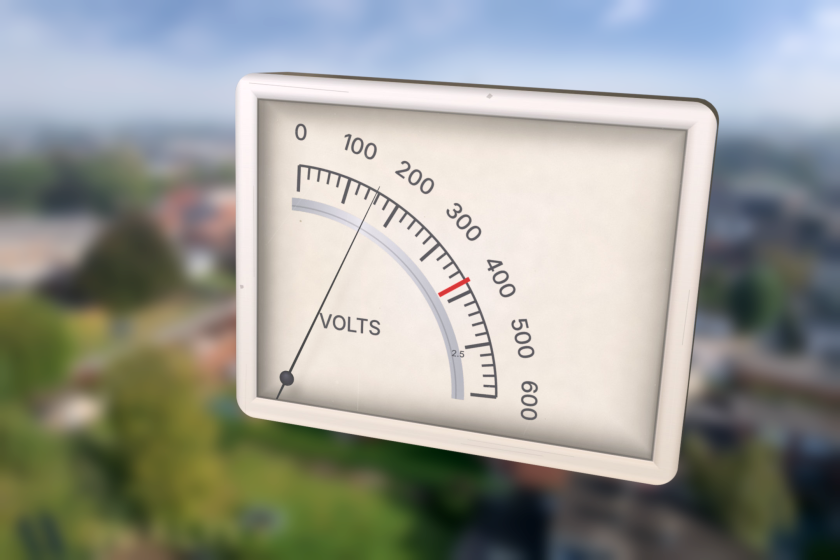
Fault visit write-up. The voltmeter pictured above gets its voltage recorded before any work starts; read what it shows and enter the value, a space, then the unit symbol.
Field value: 160 V
